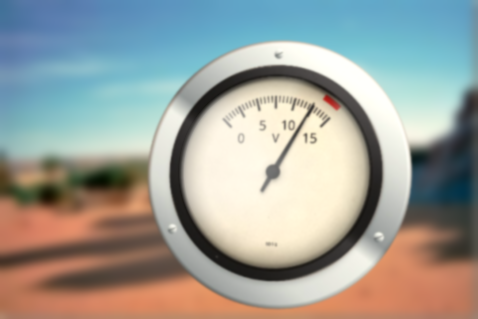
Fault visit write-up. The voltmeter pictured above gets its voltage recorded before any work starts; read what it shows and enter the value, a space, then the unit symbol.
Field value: 12.5 V
